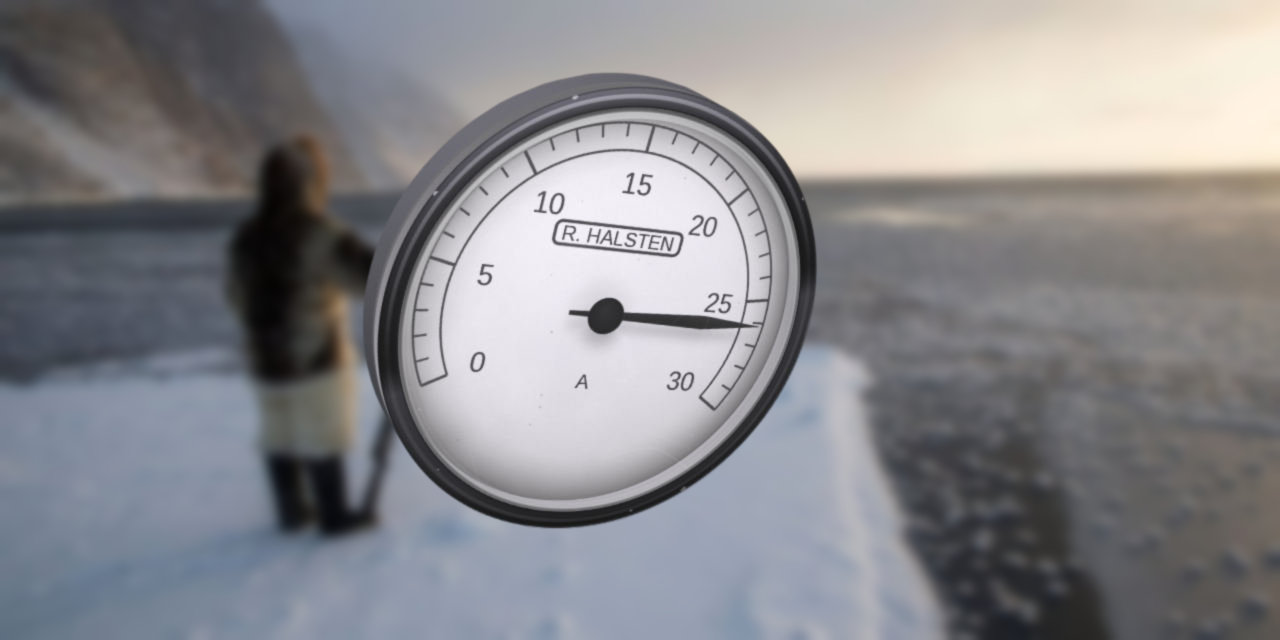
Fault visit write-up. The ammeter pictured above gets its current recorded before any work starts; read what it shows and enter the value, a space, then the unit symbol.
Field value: 26 A
